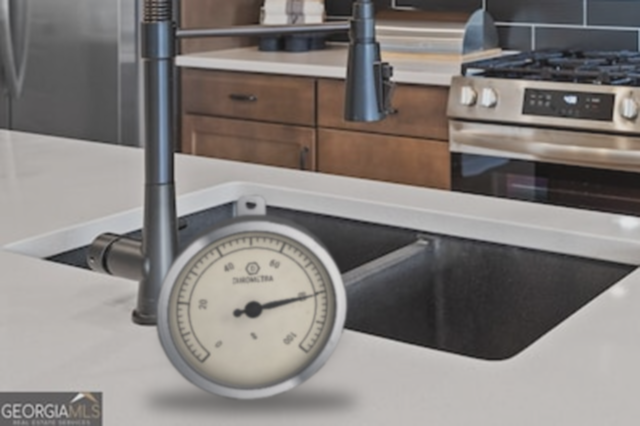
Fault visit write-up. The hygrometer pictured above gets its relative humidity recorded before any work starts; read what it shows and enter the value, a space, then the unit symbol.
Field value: 80 %
